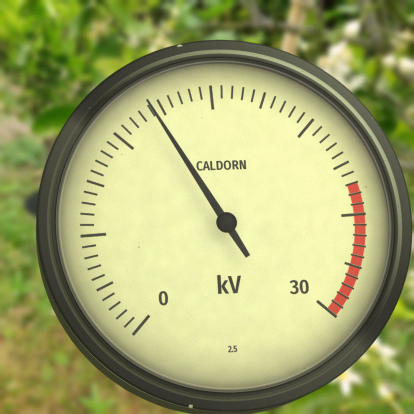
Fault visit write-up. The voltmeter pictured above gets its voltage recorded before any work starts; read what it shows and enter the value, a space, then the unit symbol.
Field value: 12 kV
